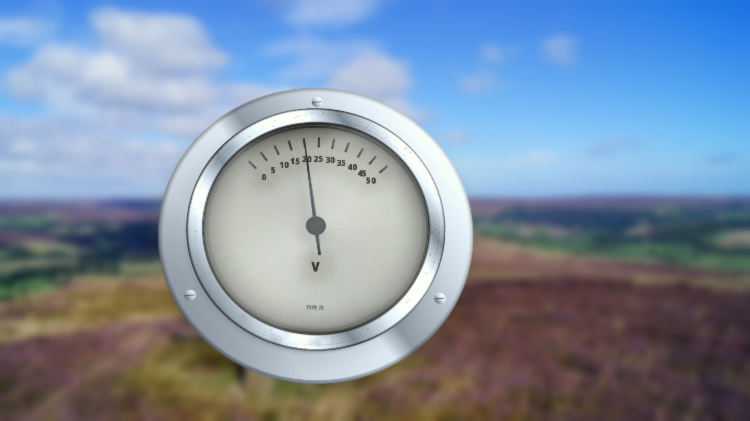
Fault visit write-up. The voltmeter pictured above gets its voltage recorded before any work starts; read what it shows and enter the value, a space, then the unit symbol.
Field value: 20 V
